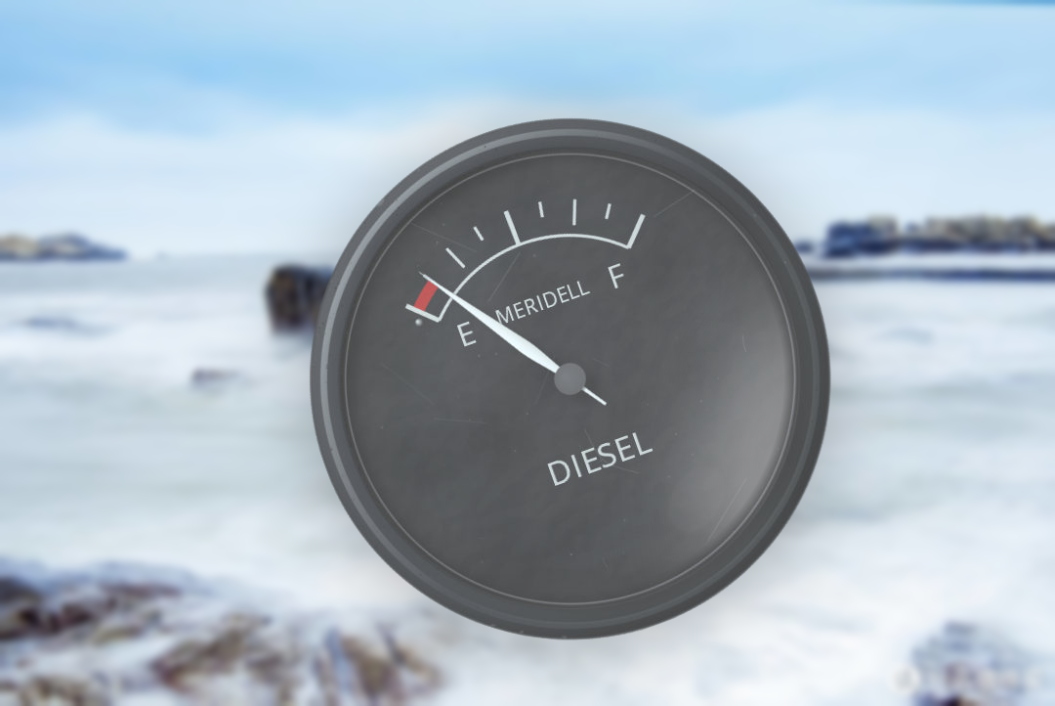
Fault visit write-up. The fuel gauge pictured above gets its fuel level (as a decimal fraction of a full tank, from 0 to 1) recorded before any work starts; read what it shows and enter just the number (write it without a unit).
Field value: 0.125
